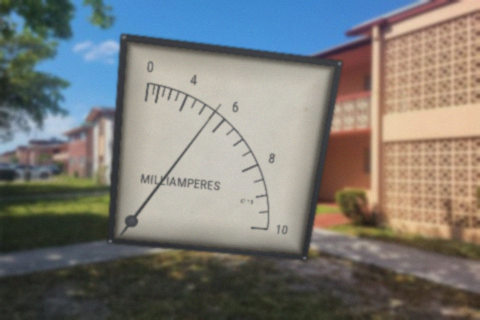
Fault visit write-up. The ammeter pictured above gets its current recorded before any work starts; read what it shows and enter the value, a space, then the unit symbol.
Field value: 5.5 mA
